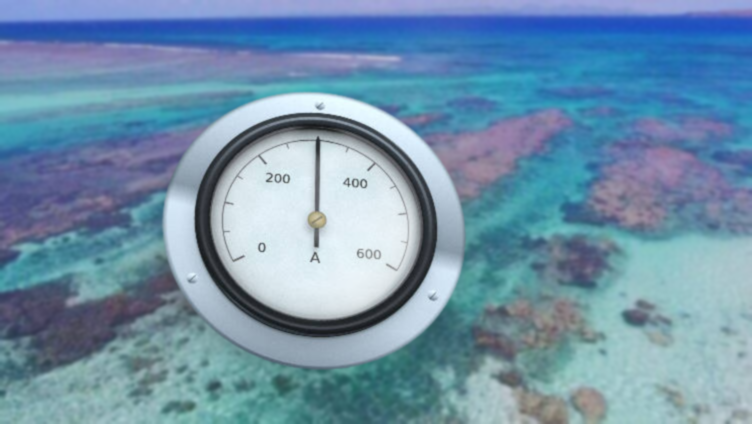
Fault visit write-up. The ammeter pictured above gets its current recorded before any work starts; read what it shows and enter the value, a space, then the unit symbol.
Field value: 300 A
